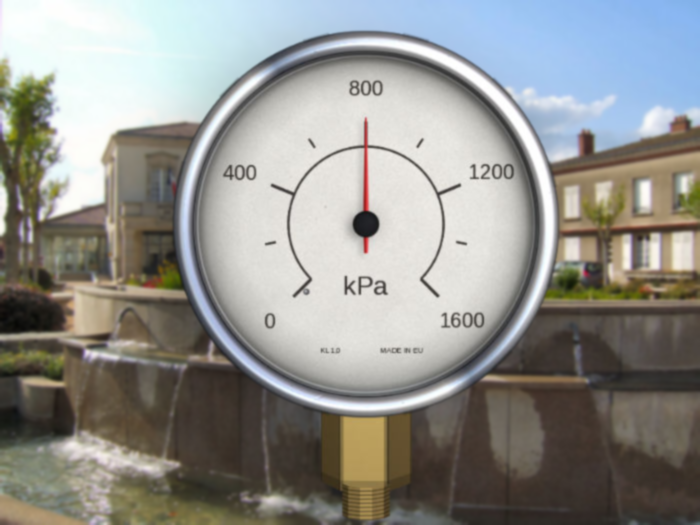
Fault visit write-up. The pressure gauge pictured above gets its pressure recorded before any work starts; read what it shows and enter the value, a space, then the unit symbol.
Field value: 800 kPa
